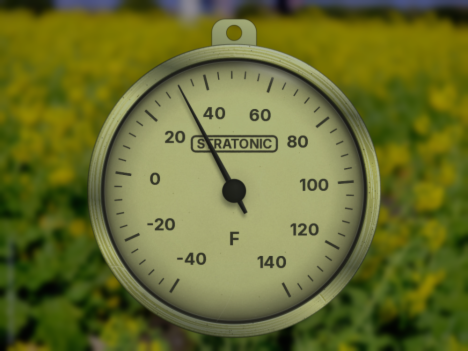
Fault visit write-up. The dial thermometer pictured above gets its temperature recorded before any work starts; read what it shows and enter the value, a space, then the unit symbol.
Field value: 32 °F
